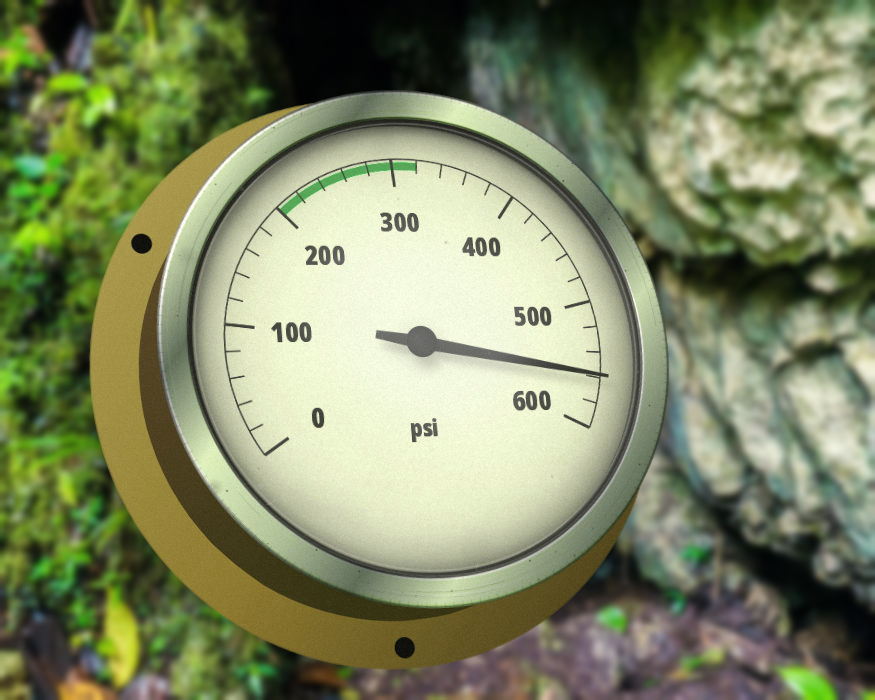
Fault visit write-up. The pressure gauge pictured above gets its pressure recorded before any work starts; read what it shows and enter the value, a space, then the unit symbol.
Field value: 560 psi
